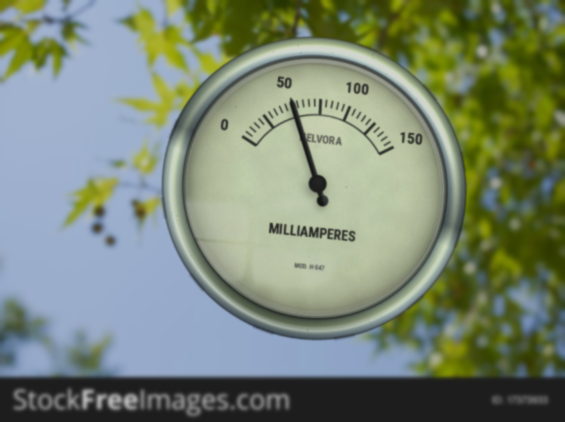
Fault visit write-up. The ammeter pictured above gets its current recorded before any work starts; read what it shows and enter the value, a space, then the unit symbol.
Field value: 50 mA
